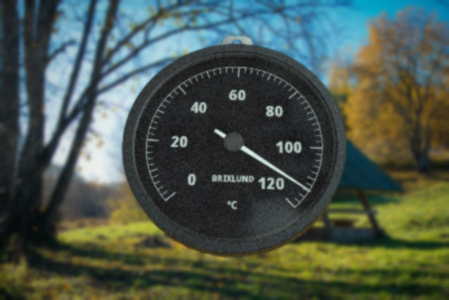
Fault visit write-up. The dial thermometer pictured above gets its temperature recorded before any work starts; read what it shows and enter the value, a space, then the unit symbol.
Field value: 114 °C
